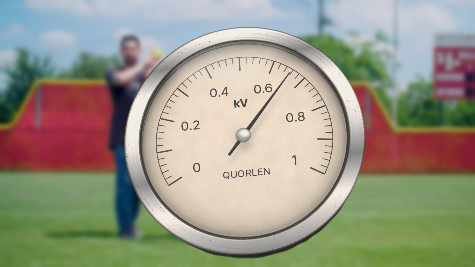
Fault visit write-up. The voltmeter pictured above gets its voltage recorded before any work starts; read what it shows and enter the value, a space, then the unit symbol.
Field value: 0.66 kV
